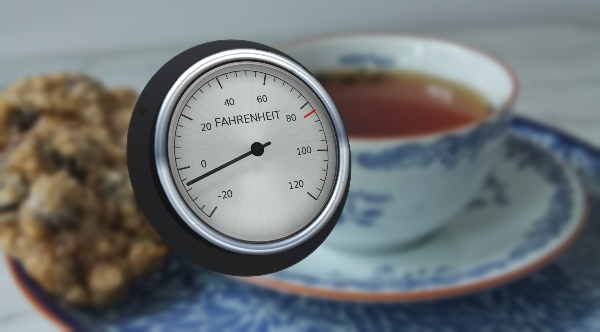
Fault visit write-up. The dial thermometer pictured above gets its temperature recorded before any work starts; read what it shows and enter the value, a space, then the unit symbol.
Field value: -6 °F
